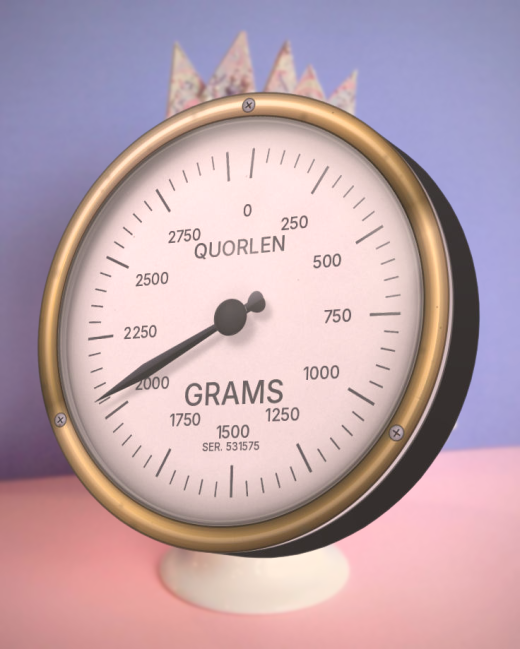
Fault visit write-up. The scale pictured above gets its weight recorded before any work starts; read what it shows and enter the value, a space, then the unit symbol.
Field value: 2050 g
